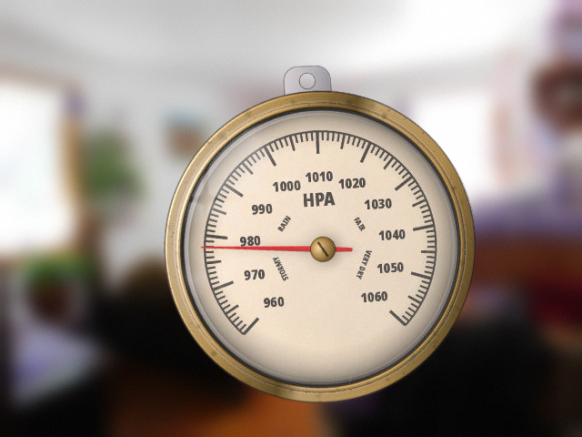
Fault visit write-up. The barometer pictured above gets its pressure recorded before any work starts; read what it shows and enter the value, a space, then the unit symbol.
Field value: 978 hPa
